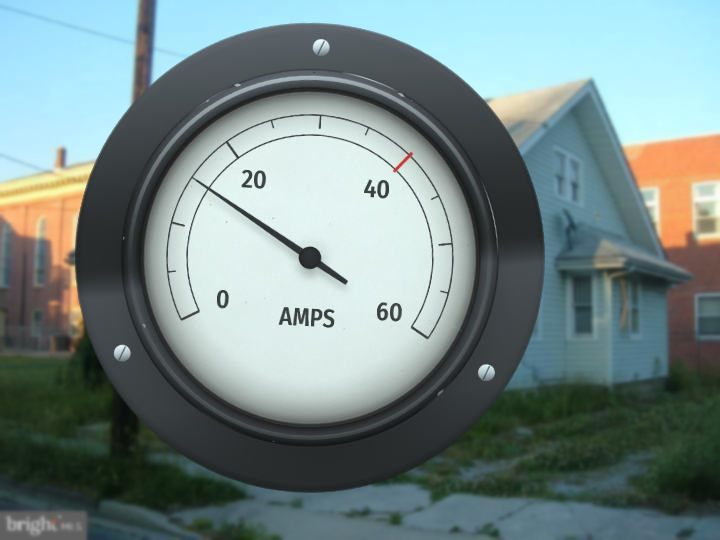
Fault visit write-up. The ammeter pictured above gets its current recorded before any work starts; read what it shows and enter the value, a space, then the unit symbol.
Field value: 15 A
